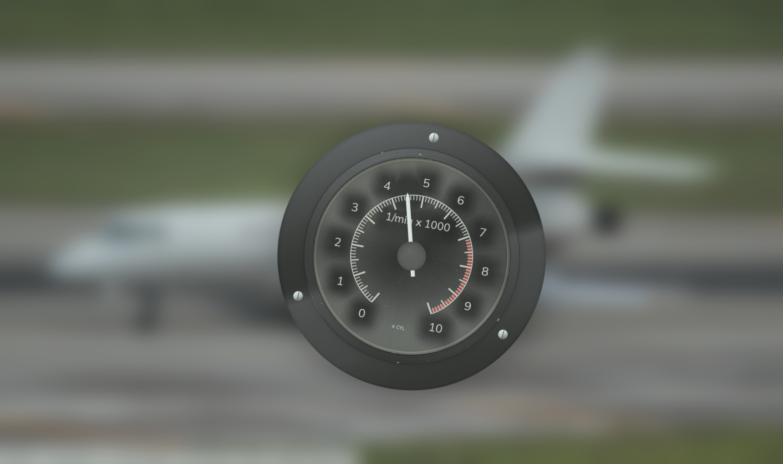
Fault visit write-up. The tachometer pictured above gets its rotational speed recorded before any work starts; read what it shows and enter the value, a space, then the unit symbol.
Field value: 4500 rpm
